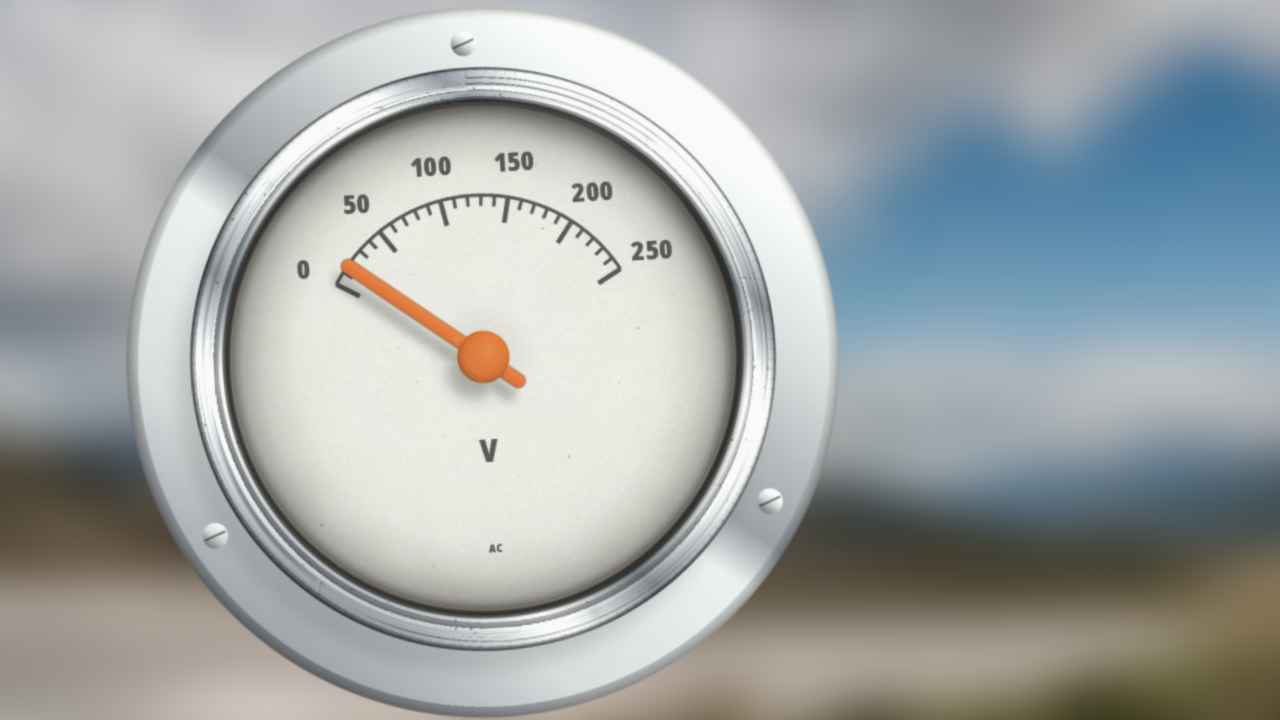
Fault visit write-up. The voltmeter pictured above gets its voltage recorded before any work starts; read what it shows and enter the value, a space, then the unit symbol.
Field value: 15 V
